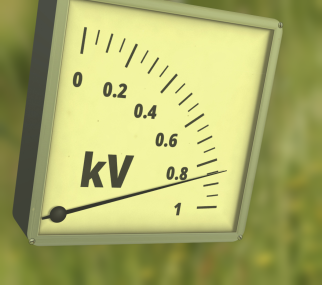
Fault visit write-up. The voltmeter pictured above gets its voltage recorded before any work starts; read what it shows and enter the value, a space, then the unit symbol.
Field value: 0.85 kV
